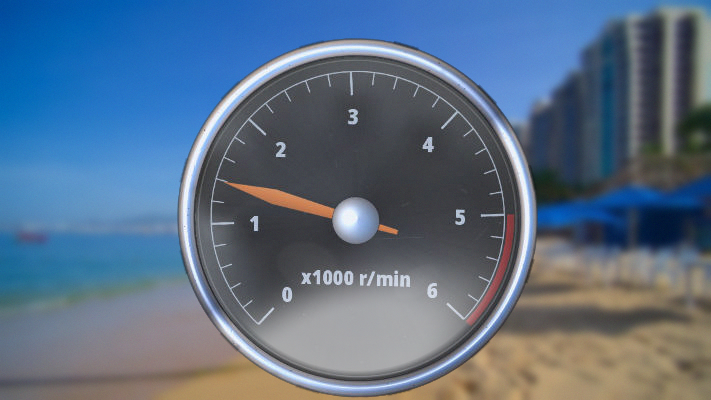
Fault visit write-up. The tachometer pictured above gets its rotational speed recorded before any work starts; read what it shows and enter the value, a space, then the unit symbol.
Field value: 1400 rpm
